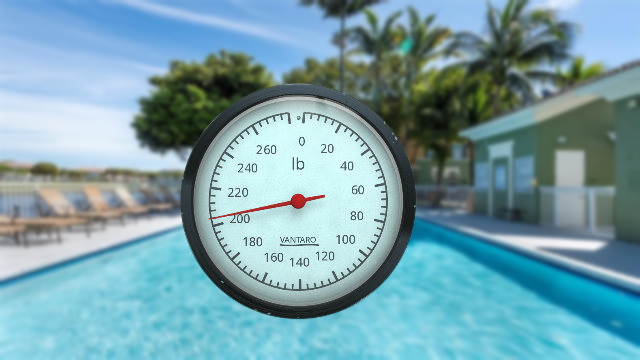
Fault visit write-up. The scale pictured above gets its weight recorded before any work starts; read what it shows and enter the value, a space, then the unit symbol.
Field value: 204 lb
